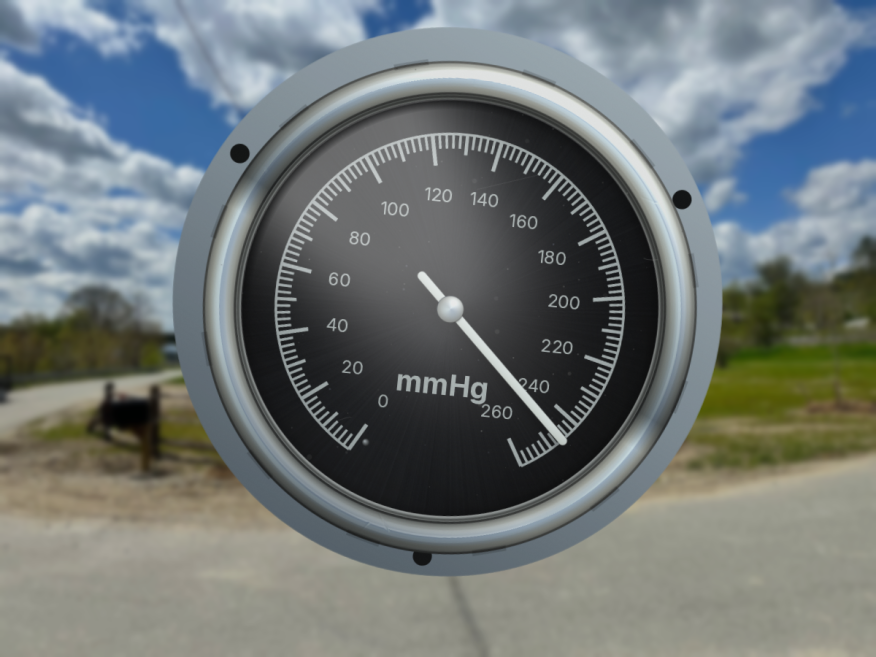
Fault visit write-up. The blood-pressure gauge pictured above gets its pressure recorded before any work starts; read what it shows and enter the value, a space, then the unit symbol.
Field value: 246 mmHg
